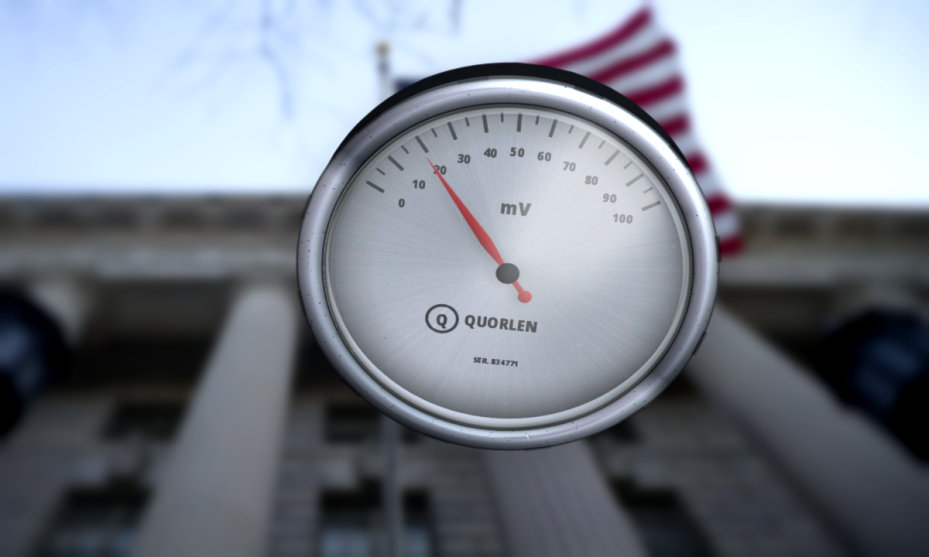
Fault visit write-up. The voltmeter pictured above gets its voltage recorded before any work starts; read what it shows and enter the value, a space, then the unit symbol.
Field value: 20 mV
